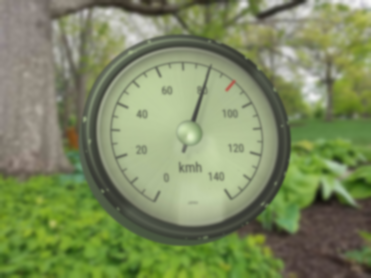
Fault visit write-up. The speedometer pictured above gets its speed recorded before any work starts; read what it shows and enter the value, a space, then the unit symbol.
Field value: 80 km/h
